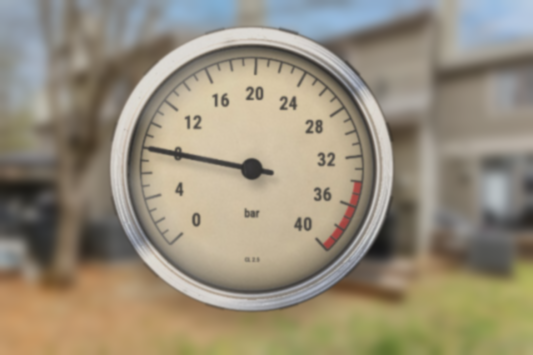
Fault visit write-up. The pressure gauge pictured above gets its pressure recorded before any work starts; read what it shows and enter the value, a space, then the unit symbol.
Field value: 8 bar
